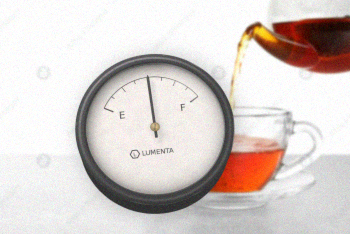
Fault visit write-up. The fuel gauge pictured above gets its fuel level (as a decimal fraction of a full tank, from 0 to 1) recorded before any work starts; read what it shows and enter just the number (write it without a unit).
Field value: 0.5
